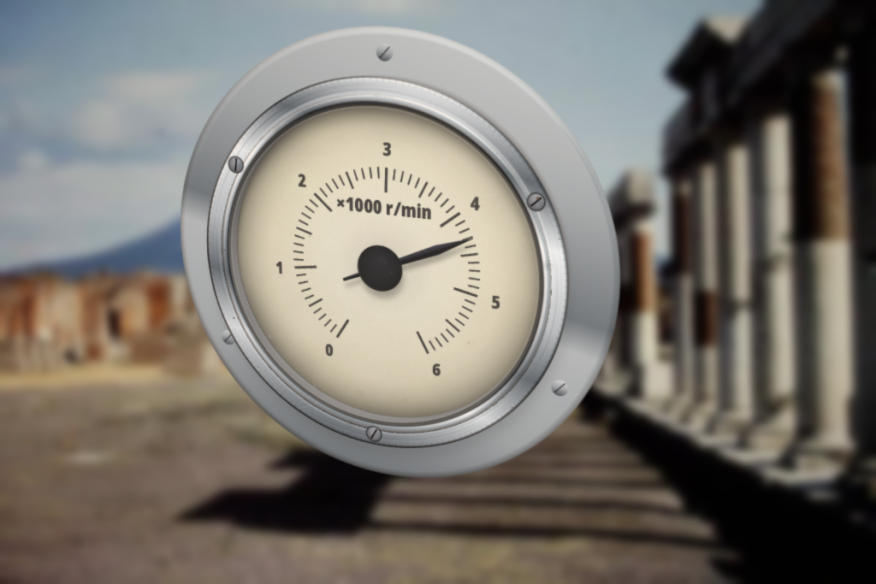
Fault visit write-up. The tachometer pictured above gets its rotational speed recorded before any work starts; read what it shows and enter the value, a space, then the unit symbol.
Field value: 4300 rpm
